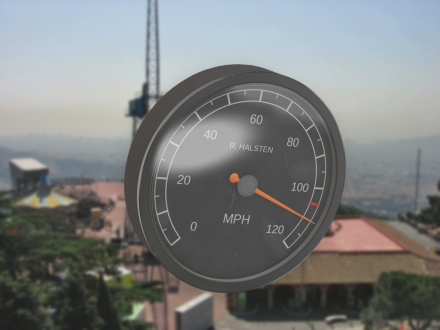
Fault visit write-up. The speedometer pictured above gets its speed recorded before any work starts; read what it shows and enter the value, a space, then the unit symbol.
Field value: 110 mph
